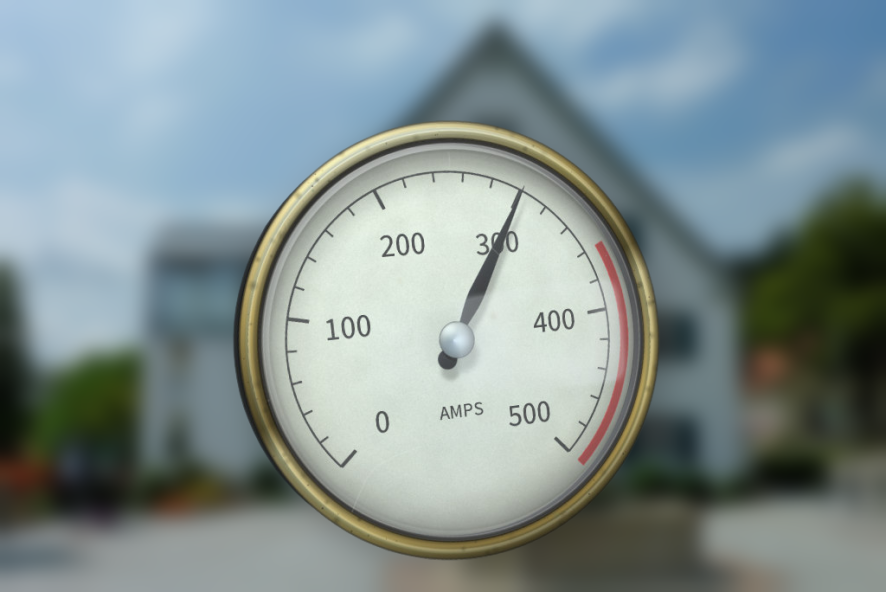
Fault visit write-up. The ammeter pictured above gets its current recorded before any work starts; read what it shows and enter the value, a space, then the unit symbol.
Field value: 300 A
